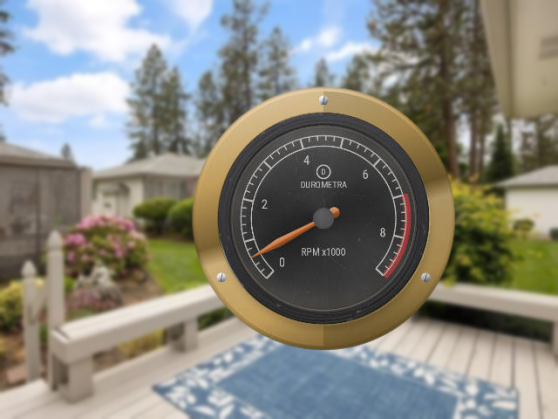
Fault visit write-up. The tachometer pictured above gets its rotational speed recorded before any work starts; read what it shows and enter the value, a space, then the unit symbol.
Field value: 600 rpm
